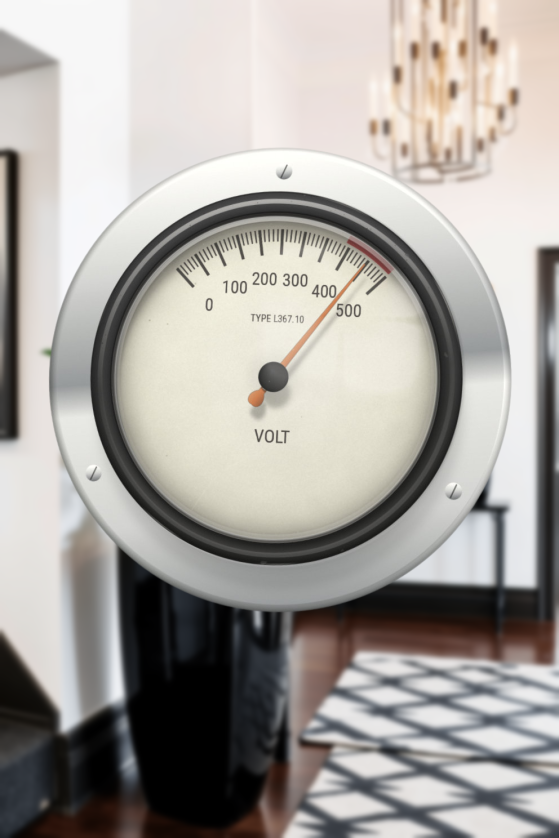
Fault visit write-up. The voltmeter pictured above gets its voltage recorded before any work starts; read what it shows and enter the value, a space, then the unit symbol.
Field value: 450 V
